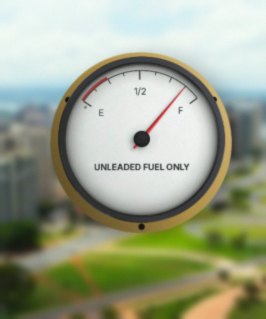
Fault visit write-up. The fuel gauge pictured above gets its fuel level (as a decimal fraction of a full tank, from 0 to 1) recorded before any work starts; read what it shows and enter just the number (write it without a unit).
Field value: 0.875
